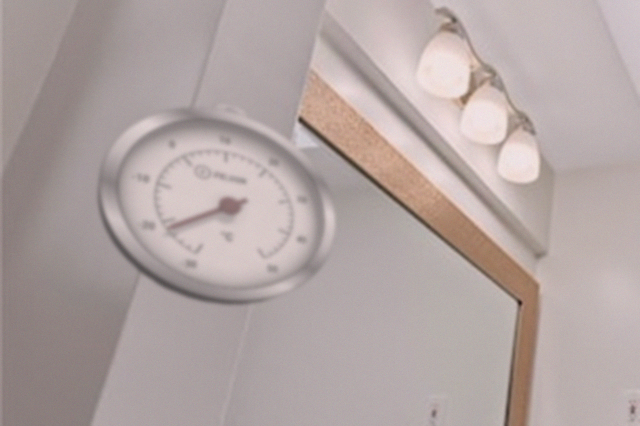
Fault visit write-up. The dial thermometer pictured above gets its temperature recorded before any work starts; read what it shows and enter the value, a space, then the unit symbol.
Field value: -22 °C
